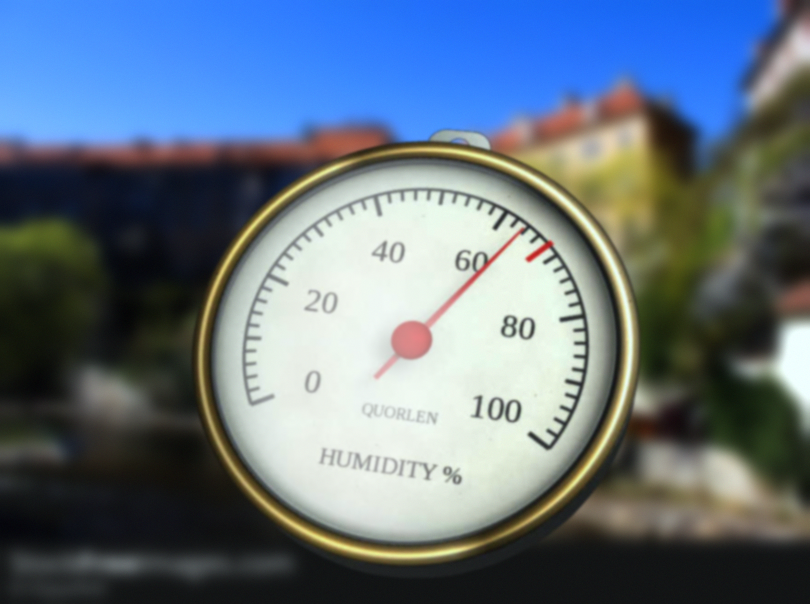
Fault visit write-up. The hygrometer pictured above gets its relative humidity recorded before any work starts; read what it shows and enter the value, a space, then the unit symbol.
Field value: 64 %
